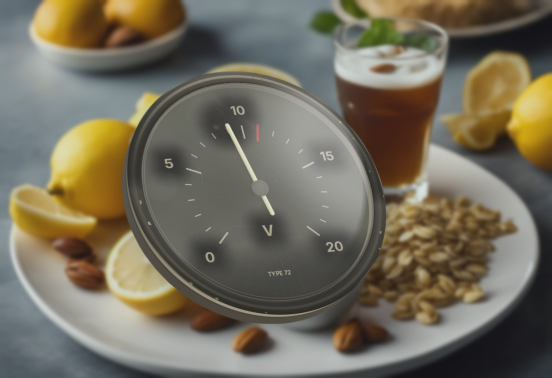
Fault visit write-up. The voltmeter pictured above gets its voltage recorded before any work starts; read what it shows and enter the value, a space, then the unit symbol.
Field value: 9 V
